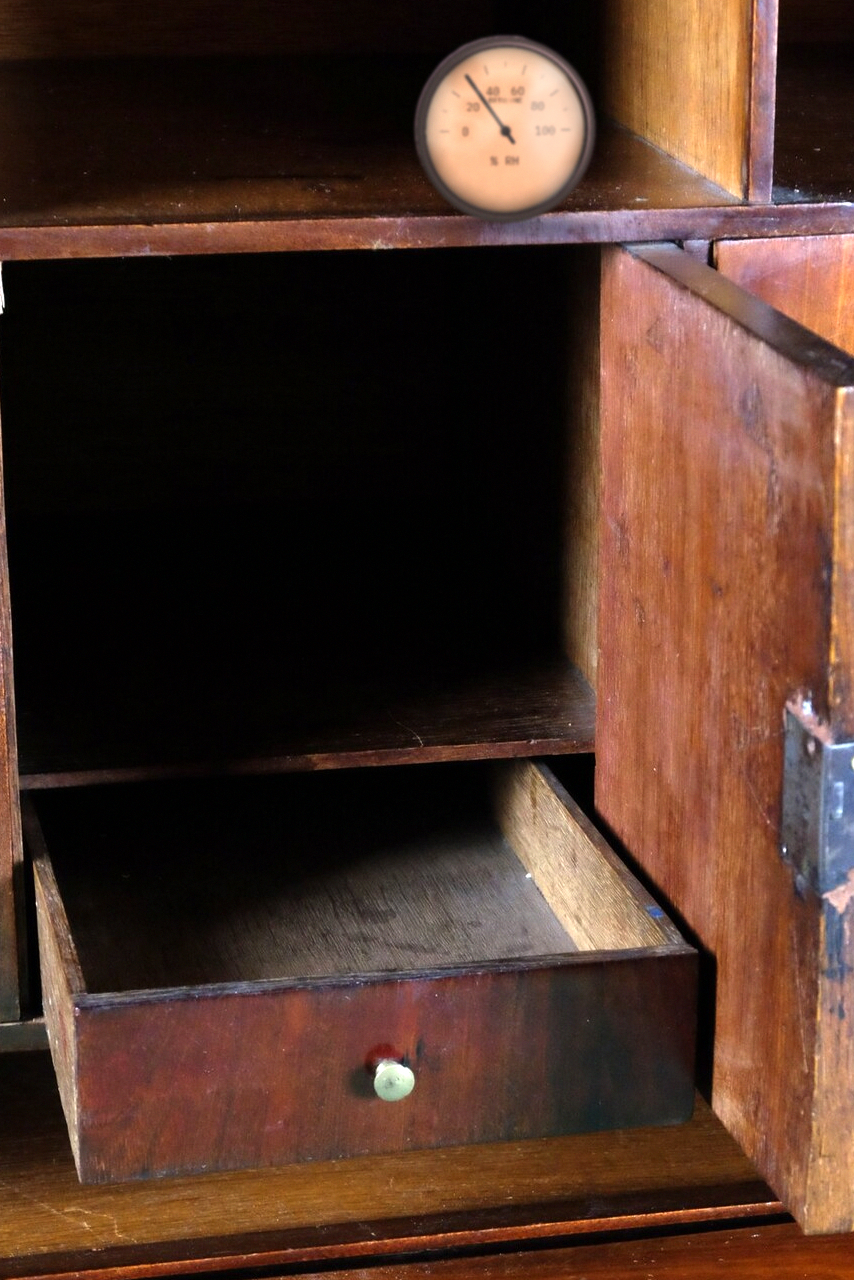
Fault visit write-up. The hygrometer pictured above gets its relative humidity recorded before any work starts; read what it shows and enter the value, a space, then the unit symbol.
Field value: 30 %
